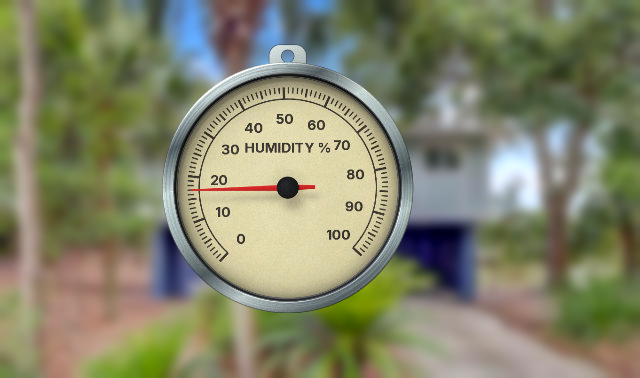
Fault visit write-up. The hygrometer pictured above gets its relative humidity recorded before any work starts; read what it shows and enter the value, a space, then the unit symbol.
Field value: 17 %
